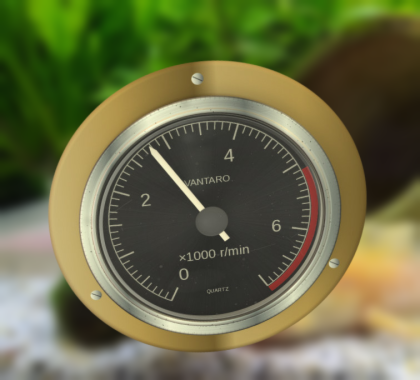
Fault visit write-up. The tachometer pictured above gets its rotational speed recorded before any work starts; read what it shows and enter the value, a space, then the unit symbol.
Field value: 2800 rpm
